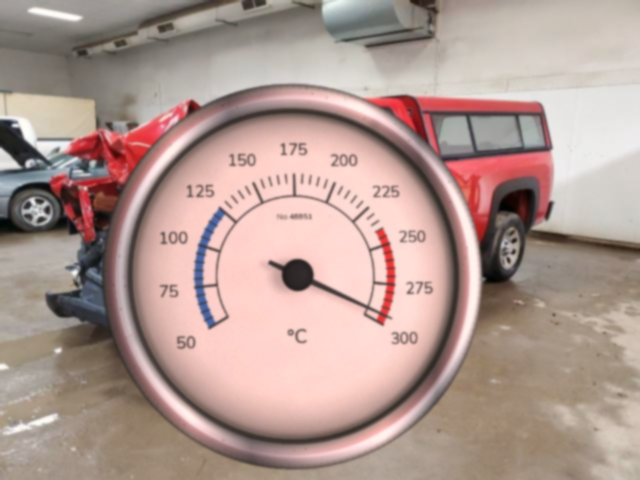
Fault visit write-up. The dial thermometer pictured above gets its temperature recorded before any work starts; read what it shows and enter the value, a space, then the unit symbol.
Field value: 295 °C
